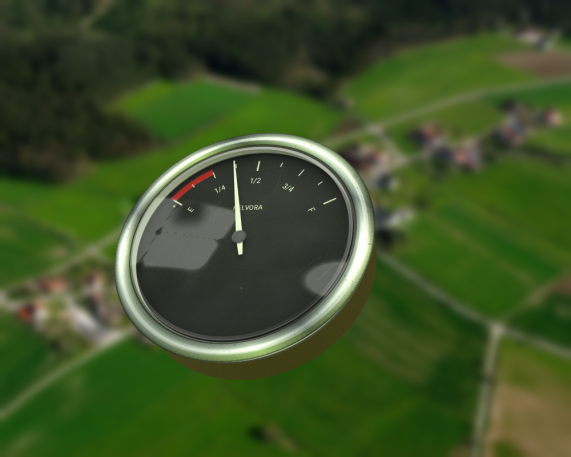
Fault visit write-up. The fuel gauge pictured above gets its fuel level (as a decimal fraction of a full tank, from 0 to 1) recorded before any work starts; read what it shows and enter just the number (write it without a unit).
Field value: 0.375
